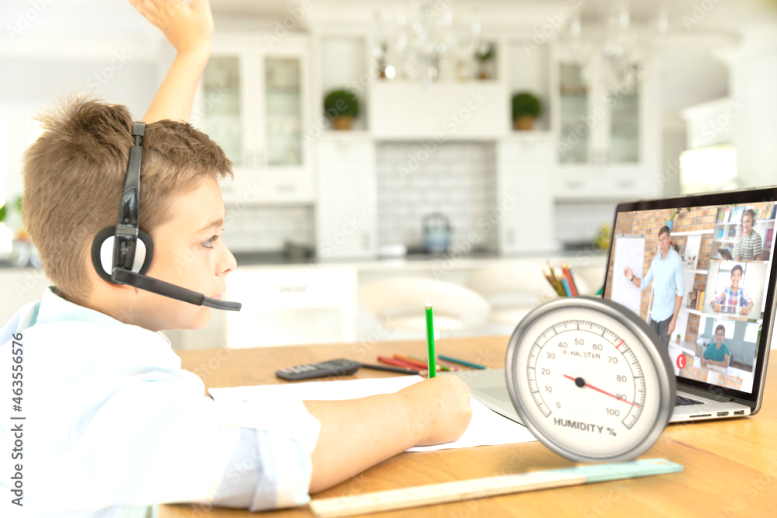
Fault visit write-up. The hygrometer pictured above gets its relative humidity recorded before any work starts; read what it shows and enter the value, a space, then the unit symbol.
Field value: 90 %
